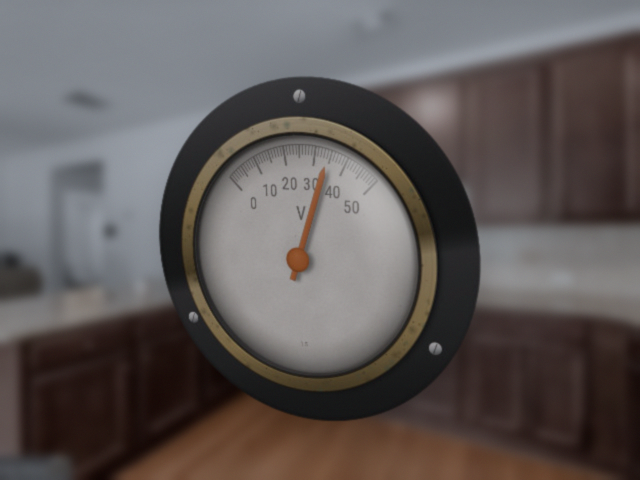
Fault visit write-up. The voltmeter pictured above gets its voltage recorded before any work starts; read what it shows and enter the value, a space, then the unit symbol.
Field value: 35 V
